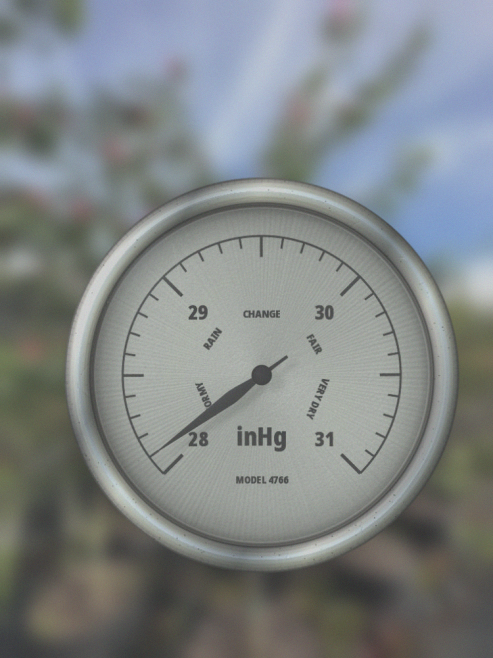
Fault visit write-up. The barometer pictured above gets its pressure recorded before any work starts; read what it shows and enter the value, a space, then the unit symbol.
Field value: 28.1 inHg
